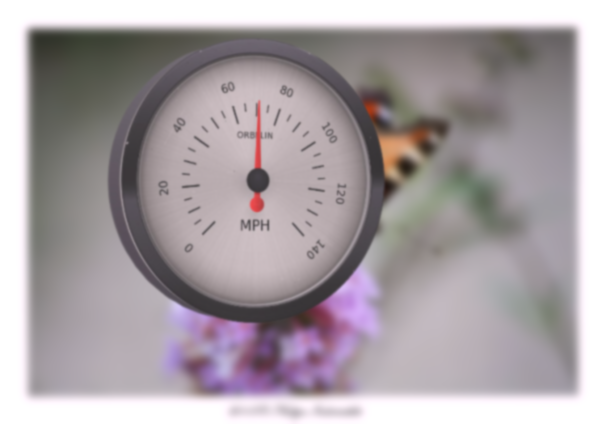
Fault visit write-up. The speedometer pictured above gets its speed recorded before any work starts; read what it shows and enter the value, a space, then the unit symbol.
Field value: 70 mph
